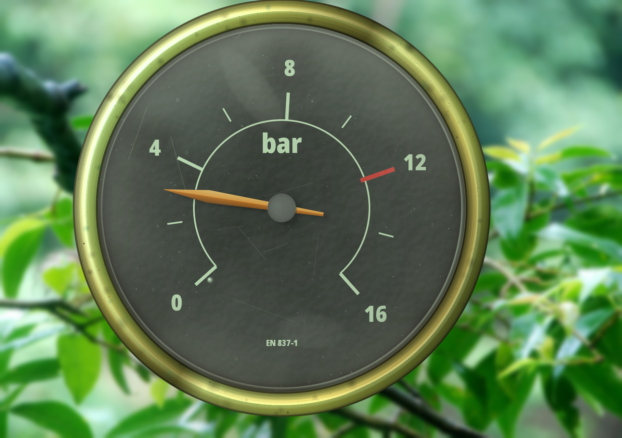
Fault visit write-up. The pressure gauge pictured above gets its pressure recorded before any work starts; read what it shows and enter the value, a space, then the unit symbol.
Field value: 3 bar
